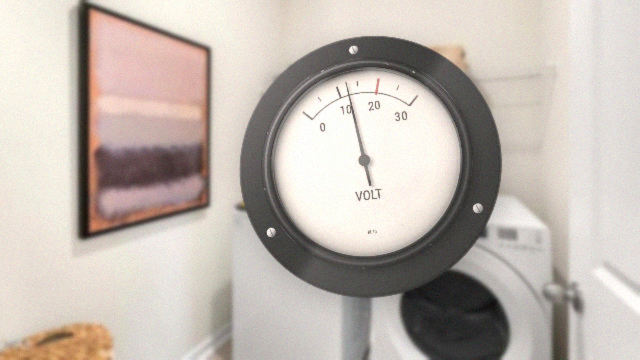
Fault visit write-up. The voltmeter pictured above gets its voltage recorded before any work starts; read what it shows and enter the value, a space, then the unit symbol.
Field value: 12.5 V
